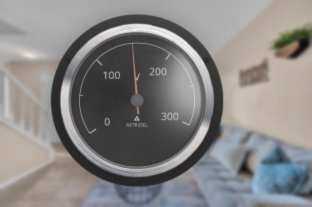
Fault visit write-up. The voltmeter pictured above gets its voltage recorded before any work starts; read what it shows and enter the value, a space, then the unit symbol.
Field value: 150 V
